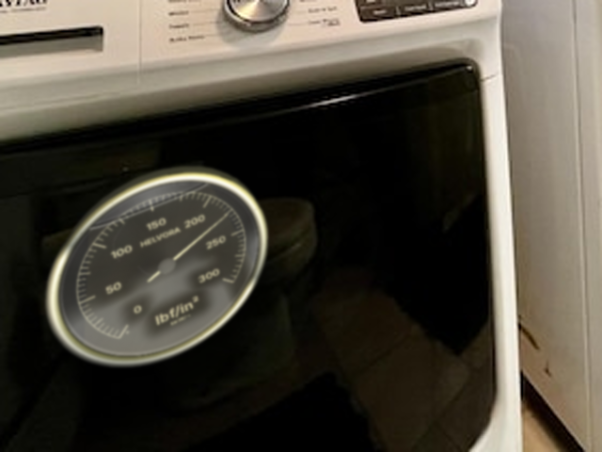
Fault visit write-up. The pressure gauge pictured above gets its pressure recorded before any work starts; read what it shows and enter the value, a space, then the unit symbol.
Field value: 225 psi
